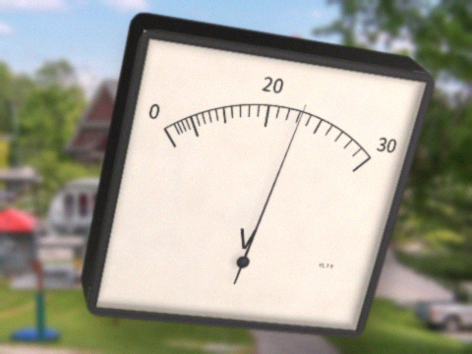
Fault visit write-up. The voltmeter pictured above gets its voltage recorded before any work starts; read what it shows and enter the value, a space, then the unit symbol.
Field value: 23 V
